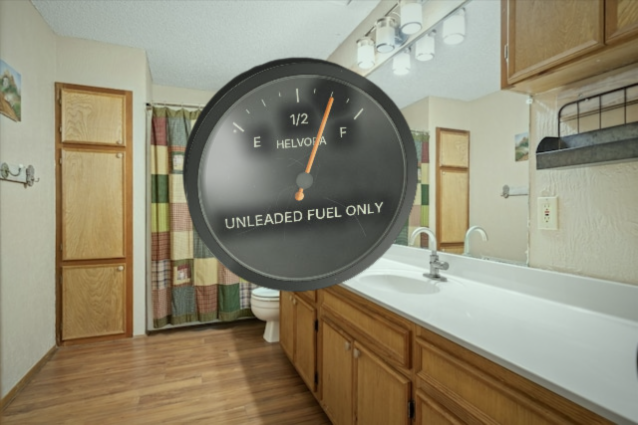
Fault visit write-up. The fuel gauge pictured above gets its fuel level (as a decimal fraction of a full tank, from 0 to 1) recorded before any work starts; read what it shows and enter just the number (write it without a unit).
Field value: 0.75
